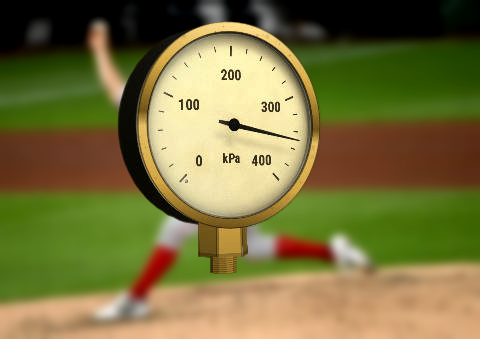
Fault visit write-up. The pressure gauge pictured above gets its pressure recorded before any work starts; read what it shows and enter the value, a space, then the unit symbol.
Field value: 350 kPa
